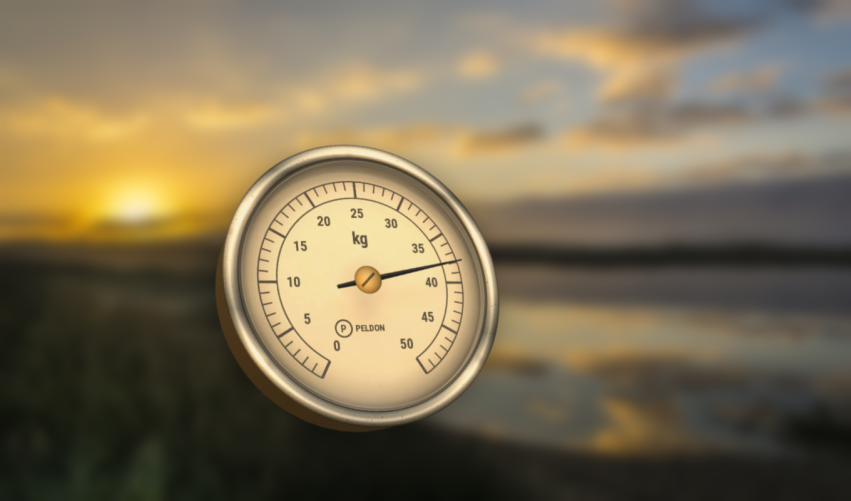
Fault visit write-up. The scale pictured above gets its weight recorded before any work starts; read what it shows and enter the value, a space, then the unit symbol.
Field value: 38 kg
